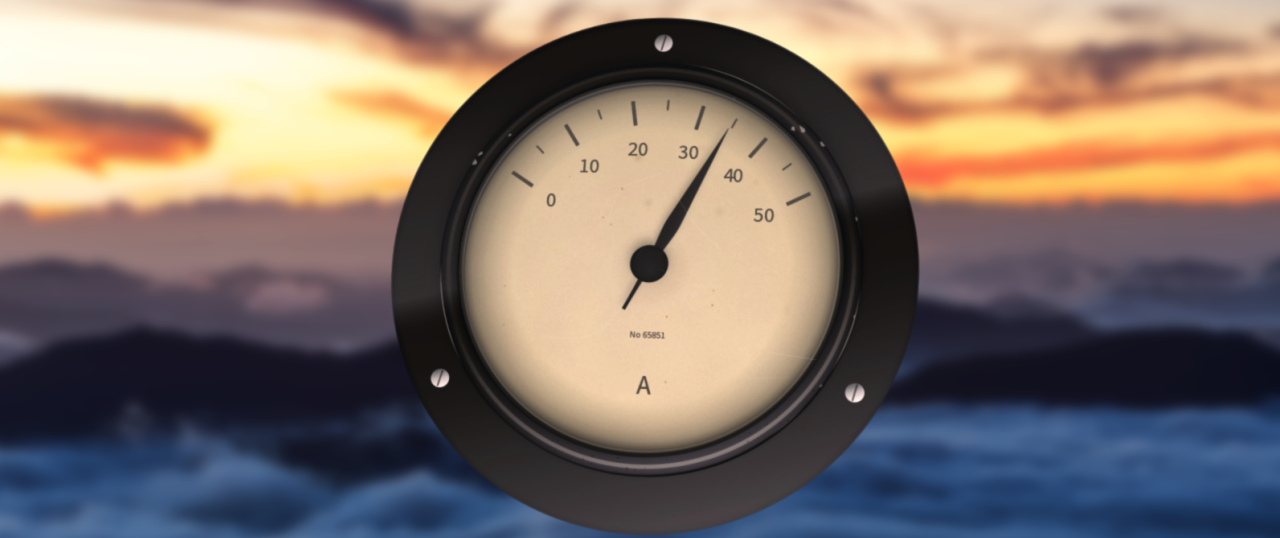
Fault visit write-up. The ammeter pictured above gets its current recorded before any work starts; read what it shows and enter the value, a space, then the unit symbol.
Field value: 35 A
